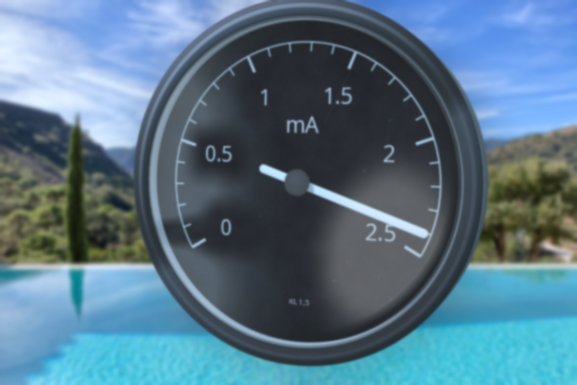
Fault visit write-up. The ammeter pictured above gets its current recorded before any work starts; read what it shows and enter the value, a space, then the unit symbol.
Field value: 2.4 mA
